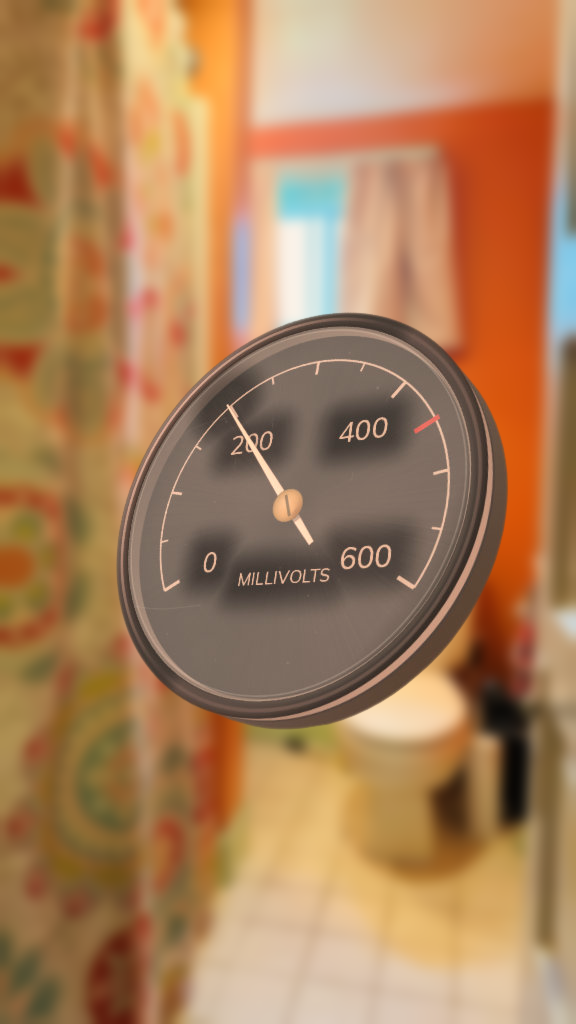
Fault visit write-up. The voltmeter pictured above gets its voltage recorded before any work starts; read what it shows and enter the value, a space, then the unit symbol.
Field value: 200 mV
